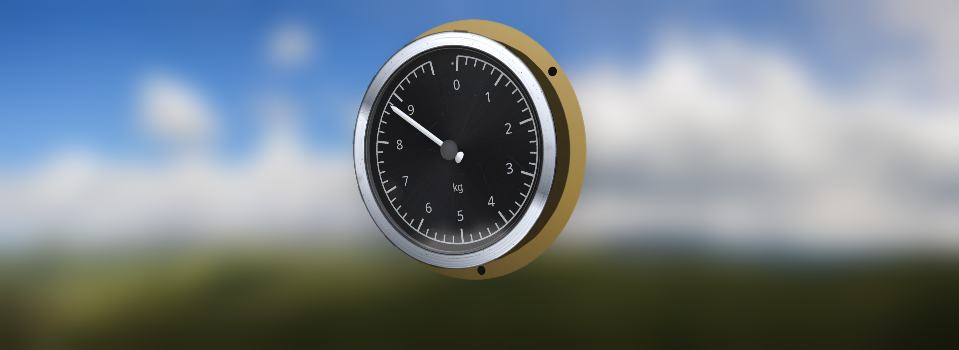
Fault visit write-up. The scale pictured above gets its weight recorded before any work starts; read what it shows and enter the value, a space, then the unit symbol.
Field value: 8.8 kg
